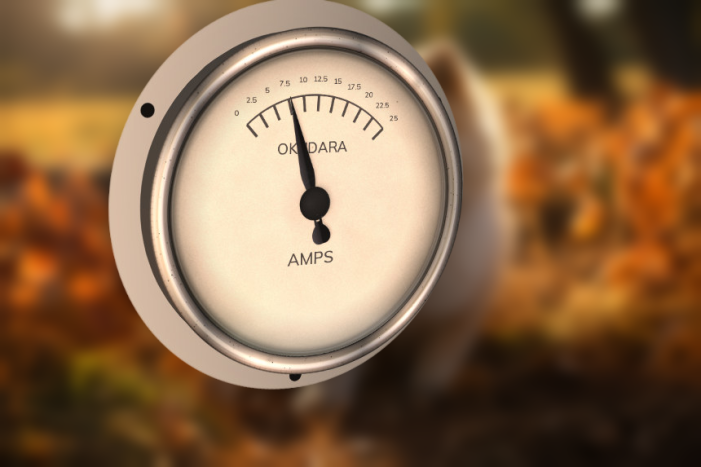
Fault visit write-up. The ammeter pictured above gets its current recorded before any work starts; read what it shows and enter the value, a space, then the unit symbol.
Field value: 7.5 A
